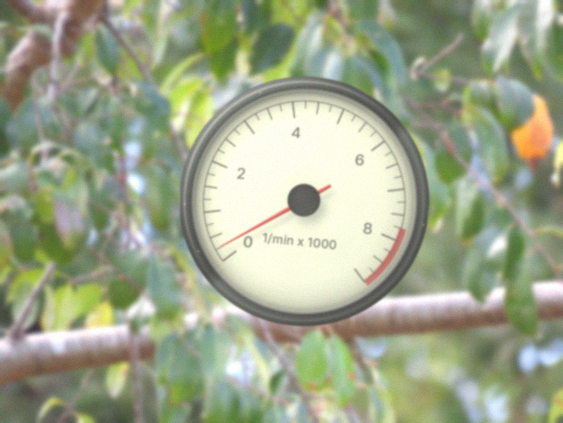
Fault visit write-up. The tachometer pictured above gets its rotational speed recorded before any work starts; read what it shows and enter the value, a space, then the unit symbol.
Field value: 250 rpm
